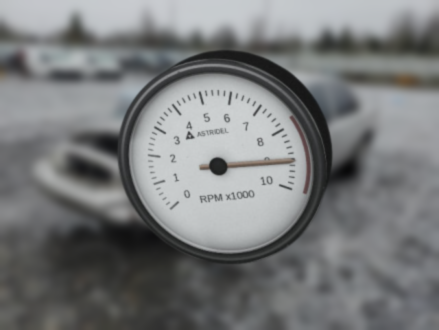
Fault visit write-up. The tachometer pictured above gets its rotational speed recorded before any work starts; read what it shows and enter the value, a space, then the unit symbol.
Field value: 9000 rpm
